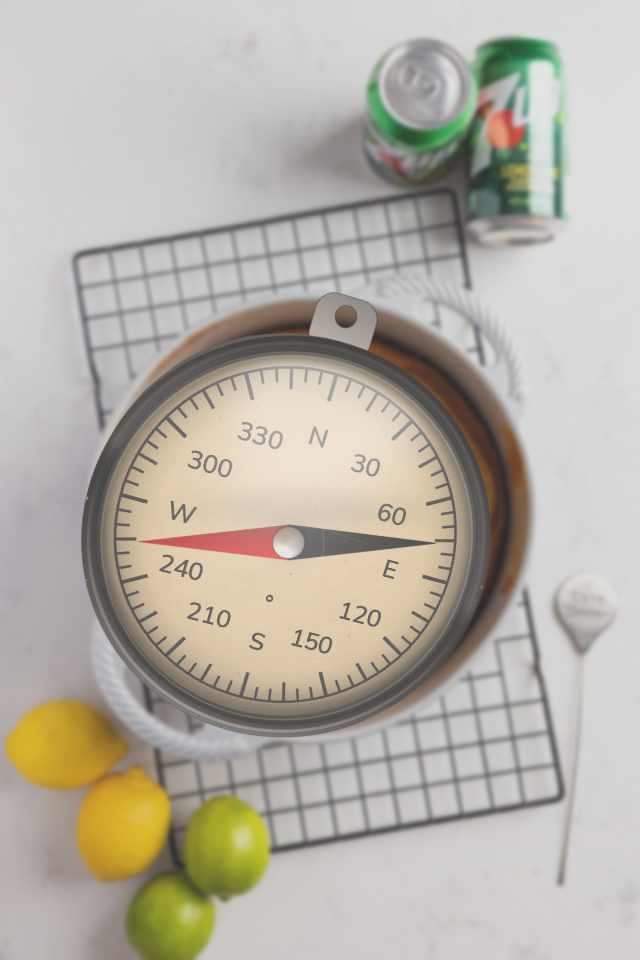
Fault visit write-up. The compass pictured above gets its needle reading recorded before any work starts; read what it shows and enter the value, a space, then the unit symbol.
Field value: 255 °
